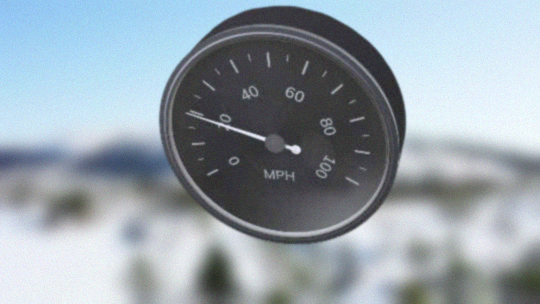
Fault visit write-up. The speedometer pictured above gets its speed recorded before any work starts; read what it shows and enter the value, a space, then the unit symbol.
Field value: 20 mph
